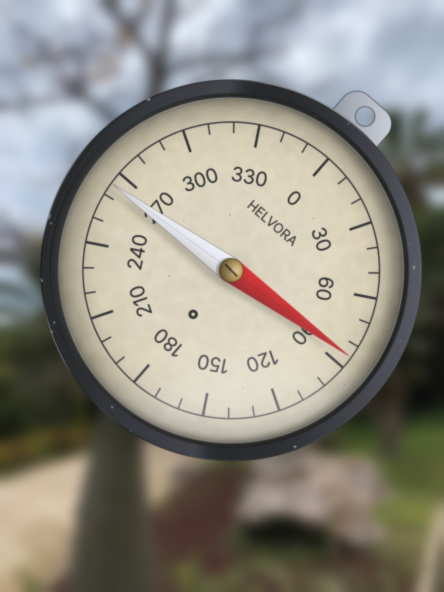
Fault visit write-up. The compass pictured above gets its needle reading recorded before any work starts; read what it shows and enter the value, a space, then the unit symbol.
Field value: 85 °
